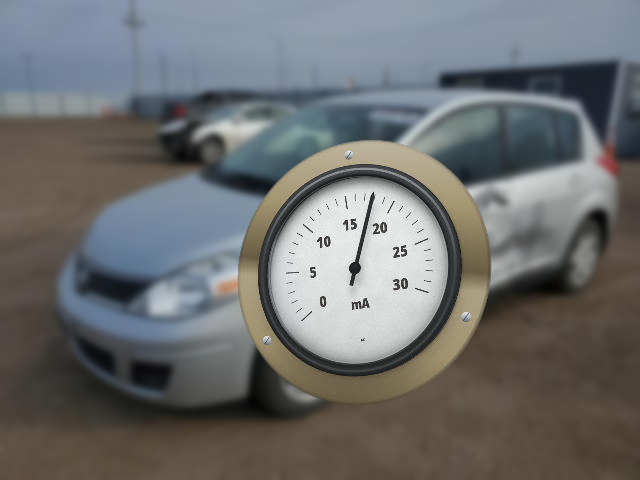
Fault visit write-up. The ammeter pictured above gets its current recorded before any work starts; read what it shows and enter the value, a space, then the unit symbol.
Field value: 18 mA
